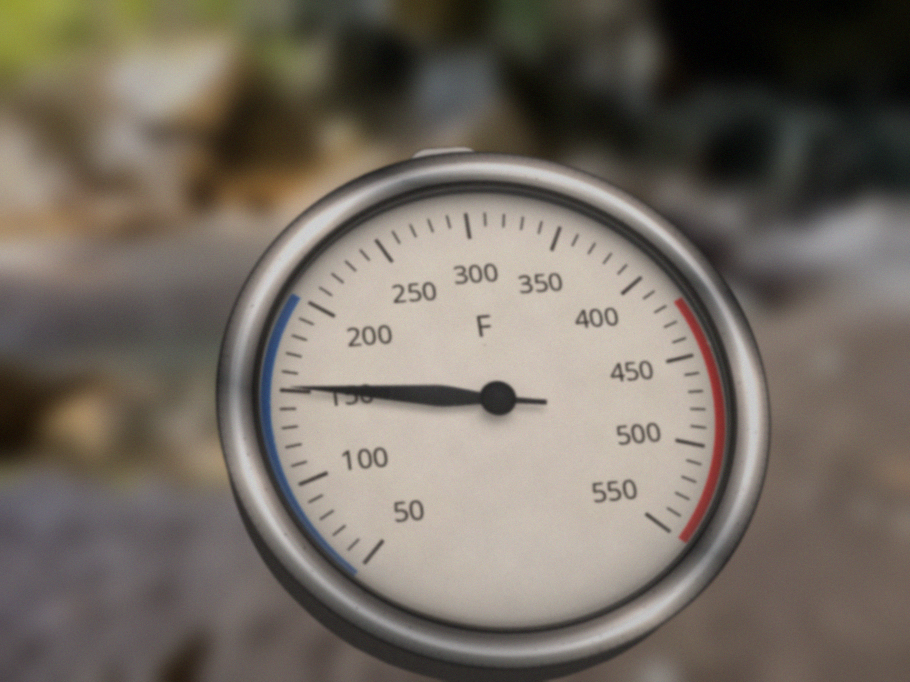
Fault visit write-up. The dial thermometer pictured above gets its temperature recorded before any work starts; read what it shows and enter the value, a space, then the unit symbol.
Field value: 150 °F
